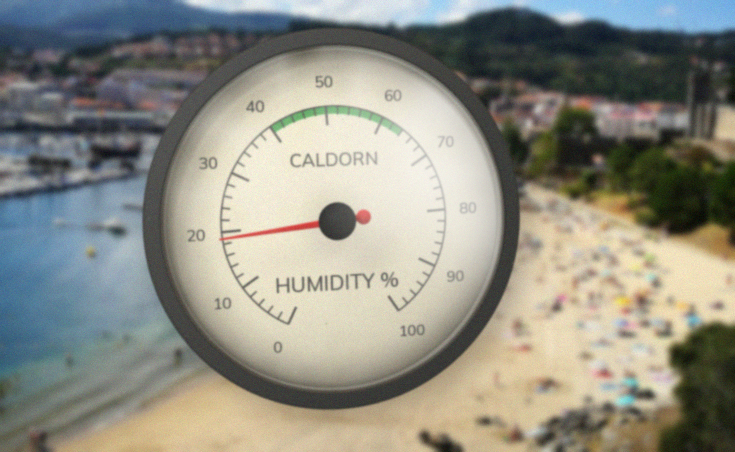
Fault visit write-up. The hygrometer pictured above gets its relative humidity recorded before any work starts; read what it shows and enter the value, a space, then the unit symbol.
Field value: 19 %
